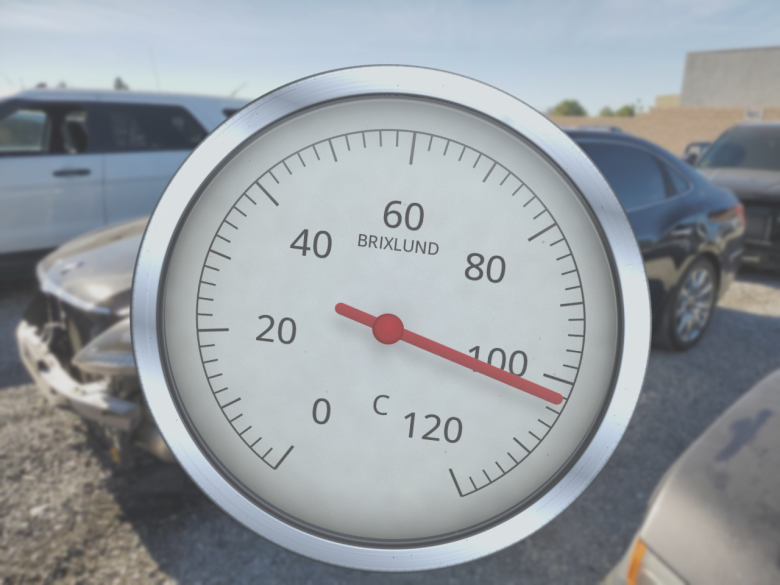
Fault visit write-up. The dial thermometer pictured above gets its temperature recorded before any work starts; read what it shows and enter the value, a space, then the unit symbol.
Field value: 102 °C
